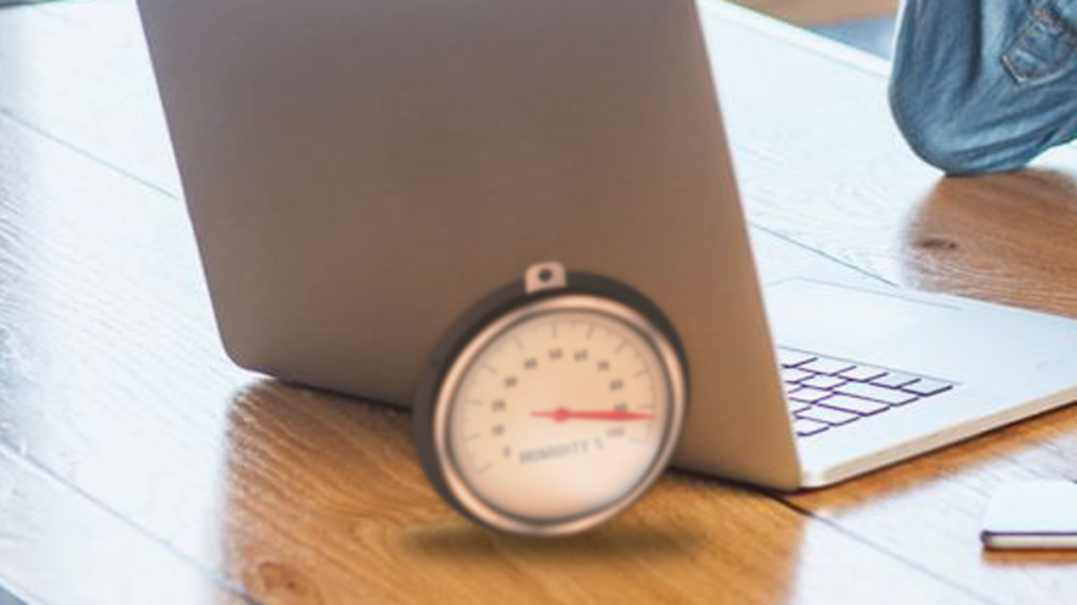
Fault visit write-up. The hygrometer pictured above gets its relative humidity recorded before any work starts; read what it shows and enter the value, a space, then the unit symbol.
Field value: 92.5 %
